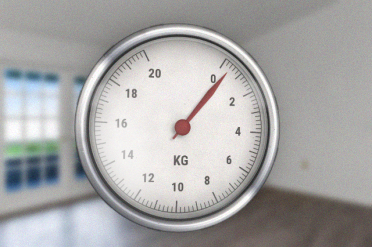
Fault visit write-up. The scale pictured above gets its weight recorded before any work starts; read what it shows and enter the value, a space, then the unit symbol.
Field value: 0.4 kg
